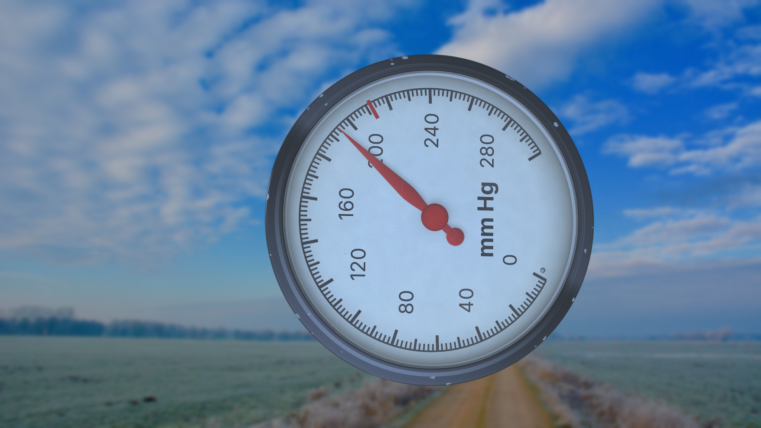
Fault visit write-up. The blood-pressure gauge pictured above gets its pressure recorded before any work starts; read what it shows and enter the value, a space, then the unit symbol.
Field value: 194 mmHg
